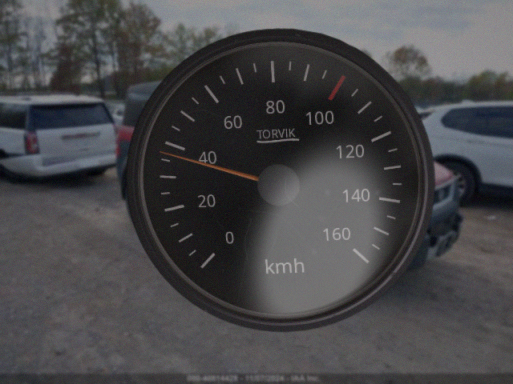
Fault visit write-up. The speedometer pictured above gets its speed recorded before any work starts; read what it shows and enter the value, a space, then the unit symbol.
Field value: 37.5 km/h
